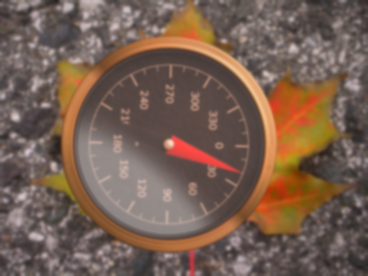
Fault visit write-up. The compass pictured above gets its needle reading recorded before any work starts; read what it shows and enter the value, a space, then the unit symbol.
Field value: 20 °
